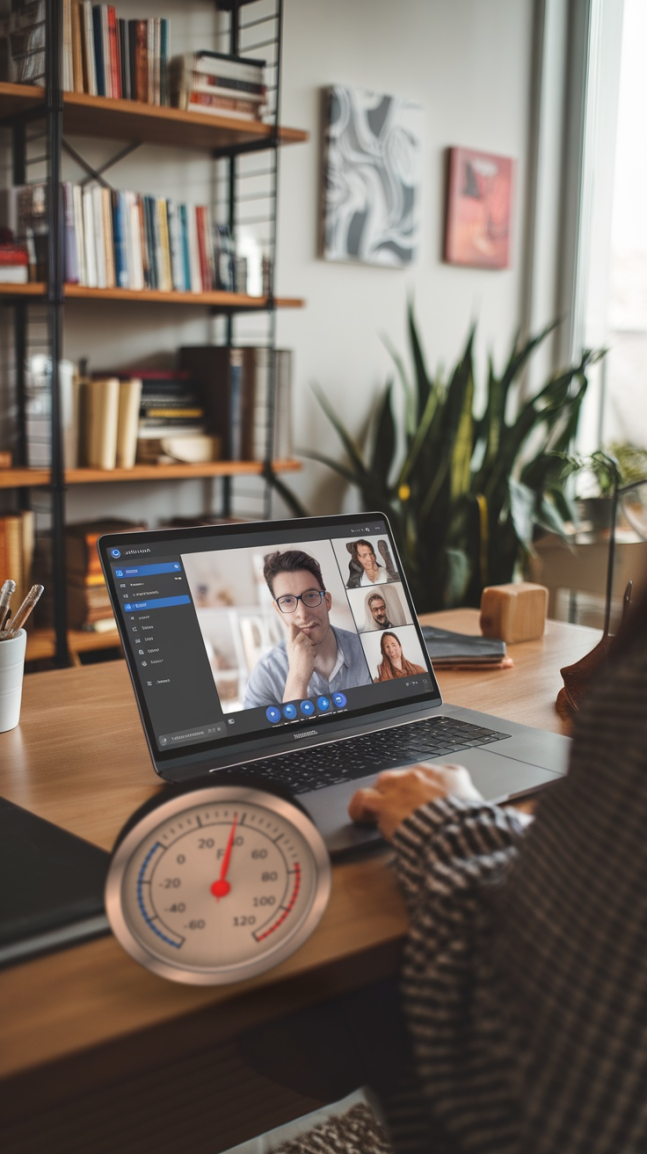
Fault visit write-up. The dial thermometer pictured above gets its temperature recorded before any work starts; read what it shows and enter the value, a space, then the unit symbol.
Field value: 36 °F
